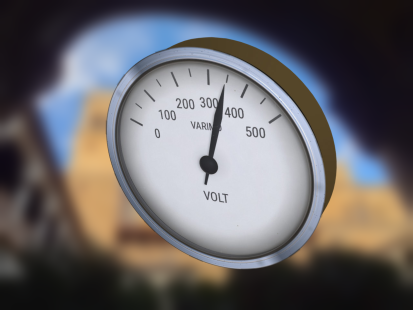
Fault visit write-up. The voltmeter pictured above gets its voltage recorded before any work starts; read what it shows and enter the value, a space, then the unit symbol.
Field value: 350 V
